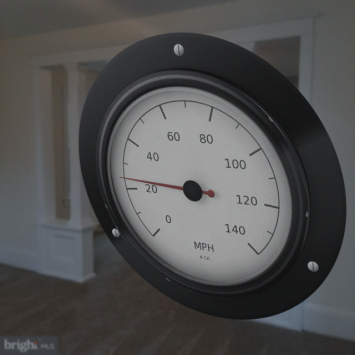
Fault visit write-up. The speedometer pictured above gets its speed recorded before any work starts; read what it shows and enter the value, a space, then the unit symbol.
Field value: 25 mph
